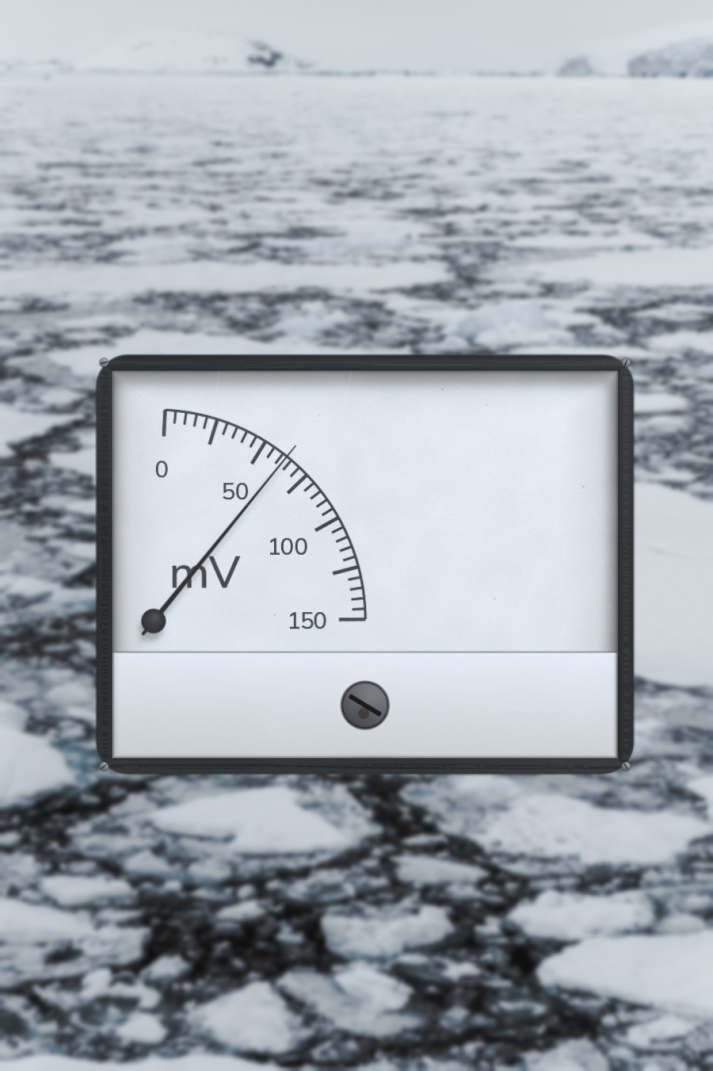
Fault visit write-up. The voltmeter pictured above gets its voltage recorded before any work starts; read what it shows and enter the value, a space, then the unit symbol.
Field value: 62.5 mV
